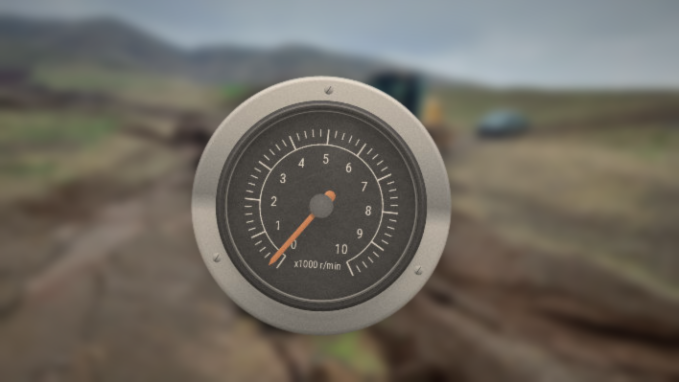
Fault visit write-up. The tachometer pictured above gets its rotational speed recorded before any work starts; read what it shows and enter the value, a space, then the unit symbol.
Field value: 200 rpm
